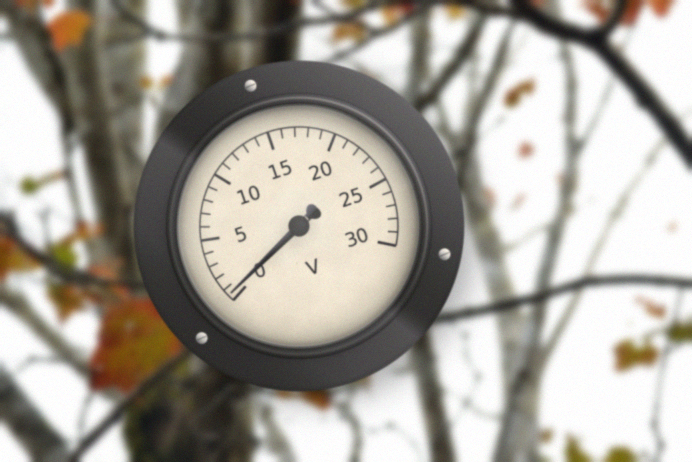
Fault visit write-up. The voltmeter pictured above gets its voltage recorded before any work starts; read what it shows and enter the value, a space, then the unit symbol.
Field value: 0.5 V
